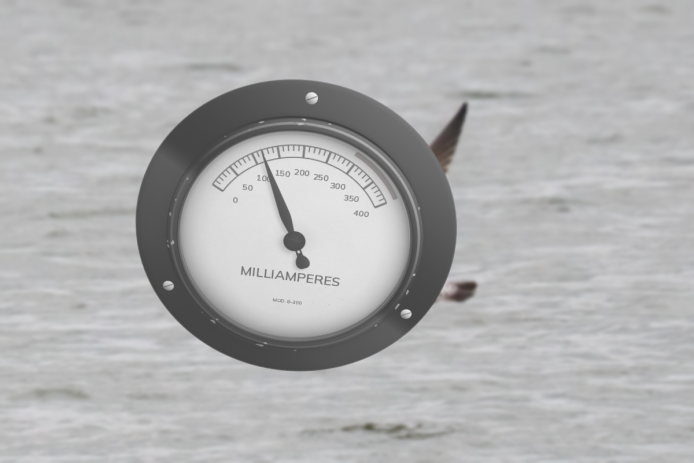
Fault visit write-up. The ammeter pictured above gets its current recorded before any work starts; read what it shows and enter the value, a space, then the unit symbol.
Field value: 120 mA
